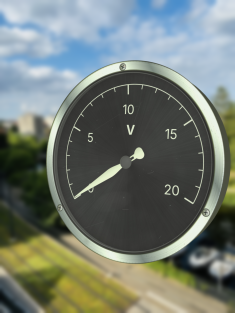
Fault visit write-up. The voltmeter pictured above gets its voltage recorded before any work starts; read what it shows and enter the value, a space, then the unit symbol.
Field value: 0 V
